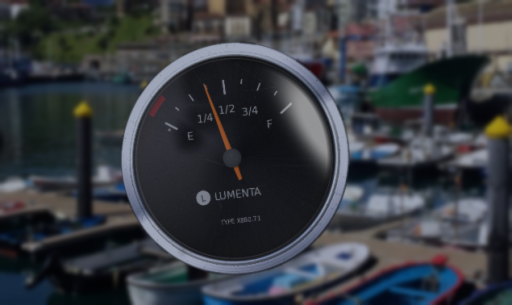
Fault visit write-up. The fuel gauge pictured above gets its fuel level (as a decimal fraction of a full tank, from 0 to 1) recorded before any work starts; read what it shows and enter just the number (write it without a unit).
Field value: 0.375
